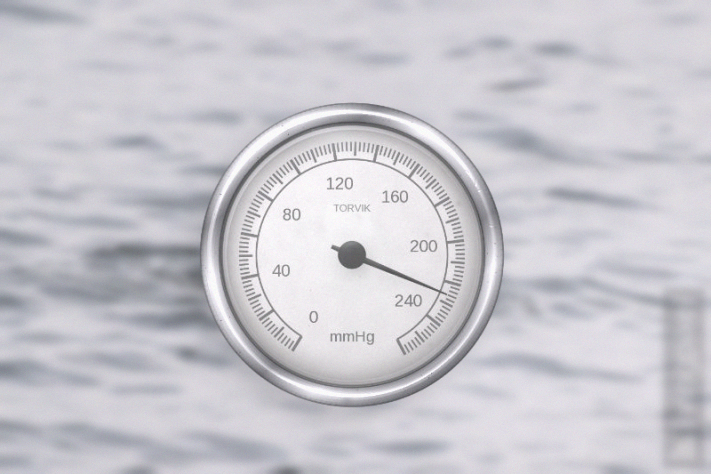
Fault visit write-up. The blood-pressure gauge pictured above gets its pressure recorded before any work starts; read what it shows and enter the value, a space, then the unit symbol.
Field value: 226 mmHg
